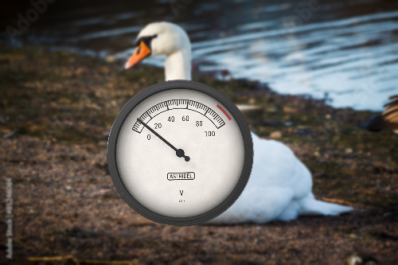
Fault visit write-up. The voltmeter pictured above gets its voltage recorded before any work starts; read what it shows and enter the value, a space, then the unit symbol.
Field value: 10 V
